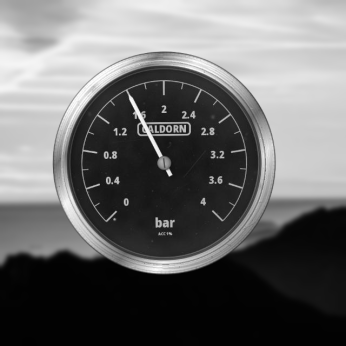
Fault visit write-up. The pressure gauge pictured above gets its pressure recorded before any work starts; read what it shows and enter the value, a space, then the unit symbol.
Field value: 1.6 bar
